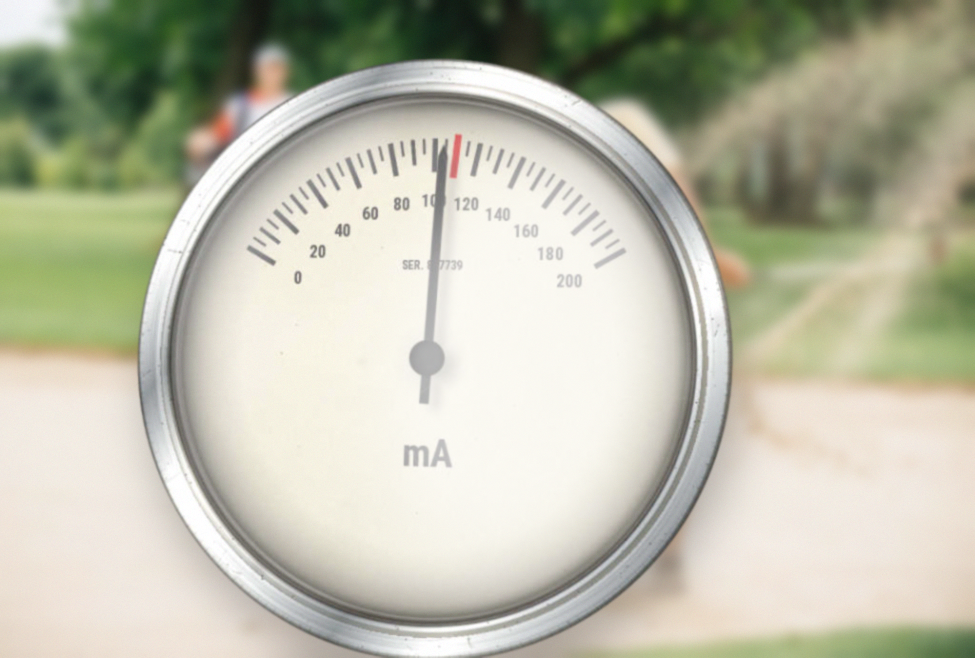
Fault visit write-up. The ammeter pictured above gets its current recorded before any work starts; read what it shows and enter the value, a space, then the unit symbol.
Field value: 105 mA
